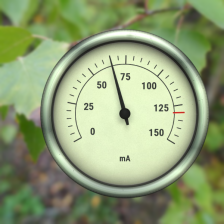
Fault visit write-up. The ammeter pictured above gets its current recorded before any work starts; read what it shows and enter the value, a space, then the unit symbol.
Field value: 65 mA
